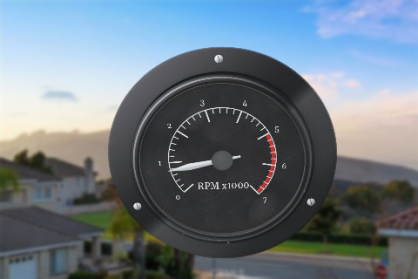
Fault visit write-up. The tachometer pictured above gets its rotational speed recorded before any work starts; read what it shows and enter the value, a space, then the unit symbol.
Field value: 800 rpm
